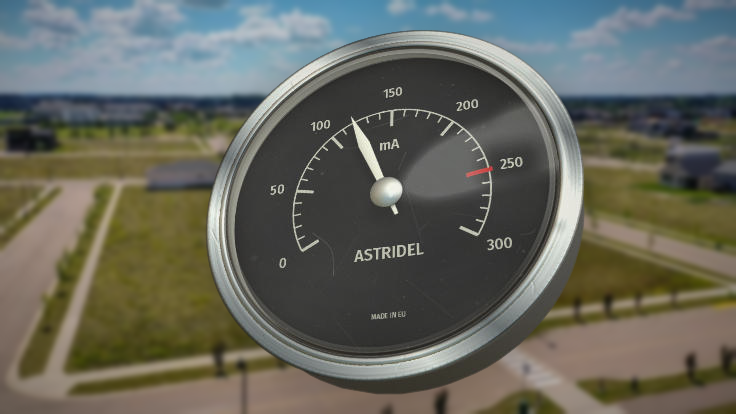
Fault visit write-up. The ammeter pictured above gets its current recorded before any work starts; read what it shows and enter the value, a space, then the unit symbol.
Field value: 120 mA
